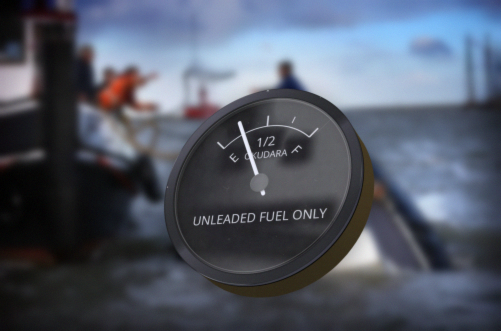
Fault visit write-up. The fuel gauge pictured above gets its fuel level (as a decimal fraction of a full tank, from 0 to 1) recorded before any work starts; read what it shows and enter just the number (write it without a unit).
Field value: 0.25
